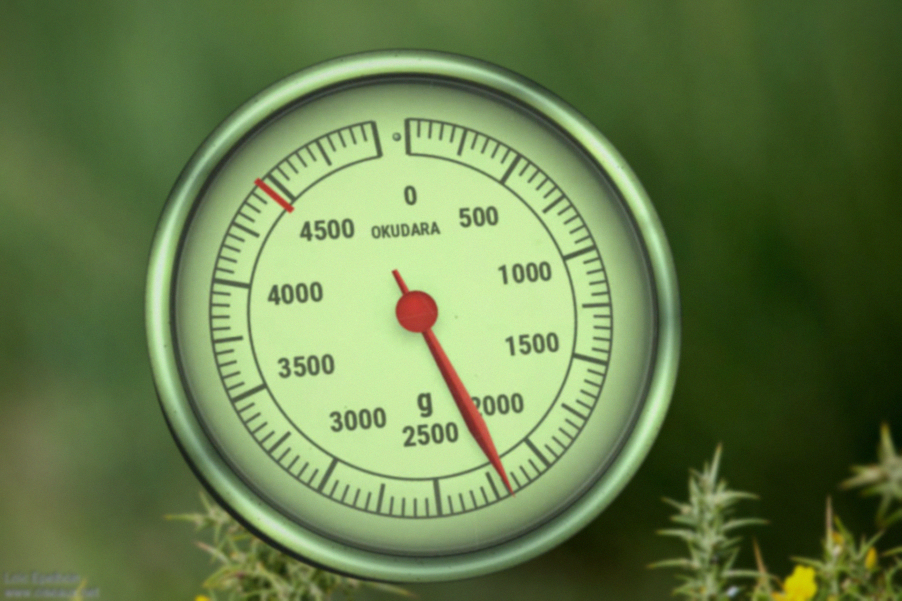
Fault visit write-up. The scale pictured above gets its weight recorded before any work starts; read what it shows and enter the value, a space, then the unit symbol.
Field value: 2200 g
